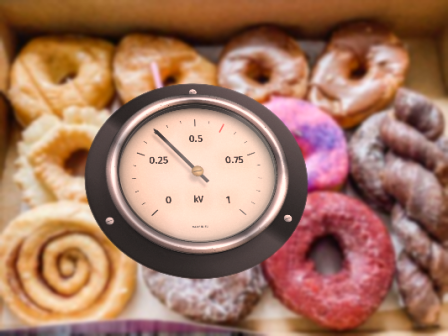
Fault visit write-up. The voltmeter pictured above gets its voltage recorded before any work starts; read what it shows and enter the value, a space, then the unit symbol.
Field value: 0.35 kV
